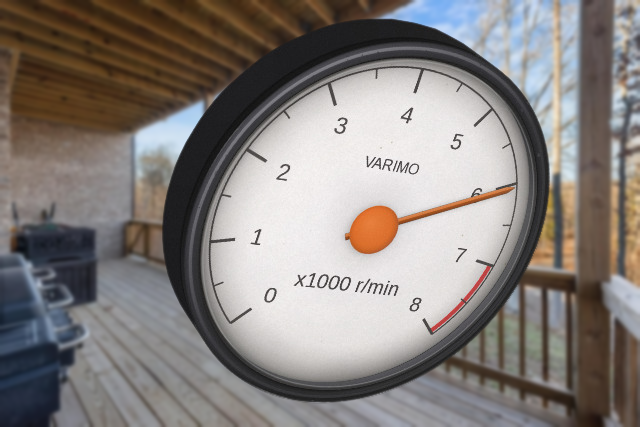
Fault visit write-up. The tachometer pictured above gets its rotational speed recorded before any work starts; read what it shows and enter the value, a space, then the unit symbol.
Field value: 6000 rpm
